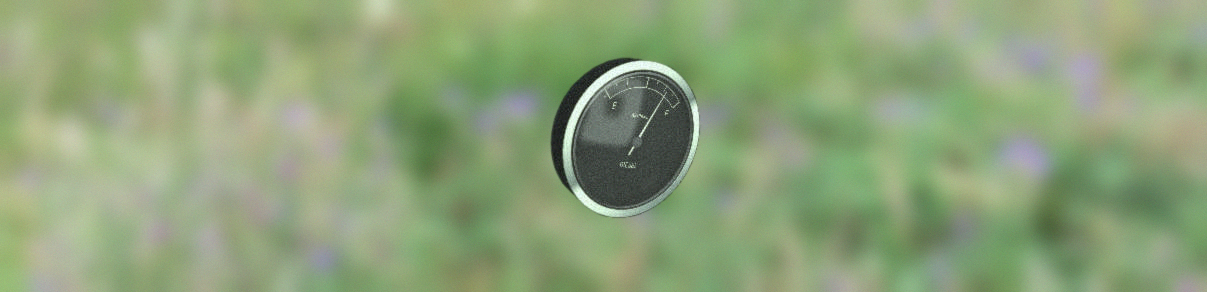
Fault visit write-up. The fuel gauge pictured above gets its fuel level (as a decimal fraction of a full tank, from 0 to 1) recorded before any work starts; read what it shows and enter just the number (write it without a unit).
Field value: 0.75
